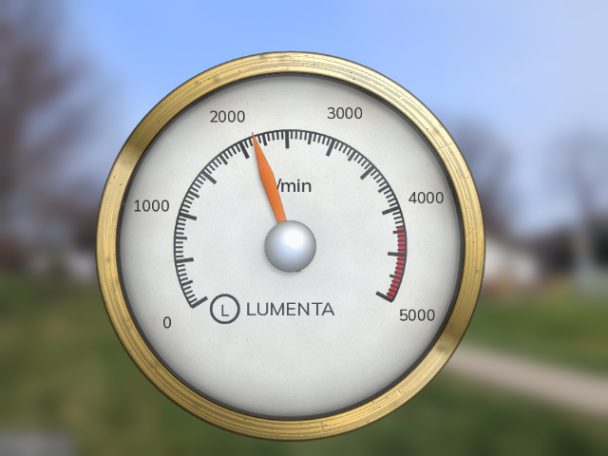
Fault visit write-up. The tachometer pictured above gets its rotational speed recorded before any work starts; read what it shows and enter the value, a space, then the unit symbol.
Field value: 2150 rpm
